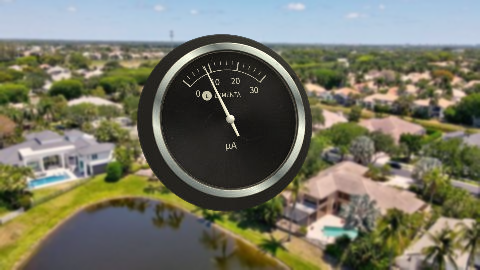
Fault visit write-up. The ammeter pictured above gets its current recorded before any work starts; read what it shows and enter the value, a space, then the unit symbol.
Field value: 8 µA
